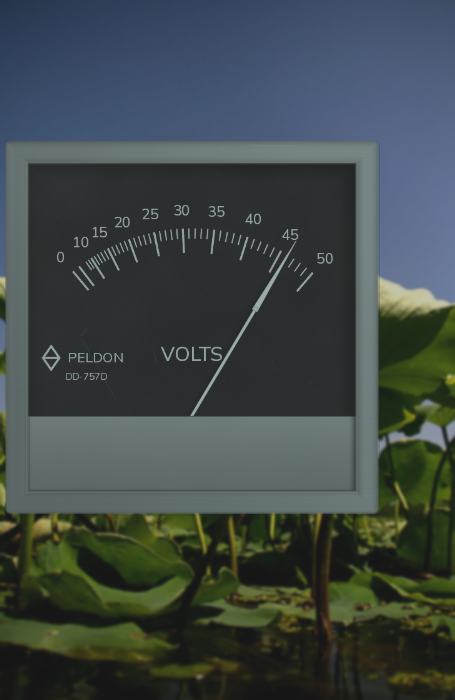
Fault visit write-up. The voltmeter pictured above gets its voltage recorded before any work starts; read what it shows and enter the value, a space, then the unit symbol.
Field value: 46 V
